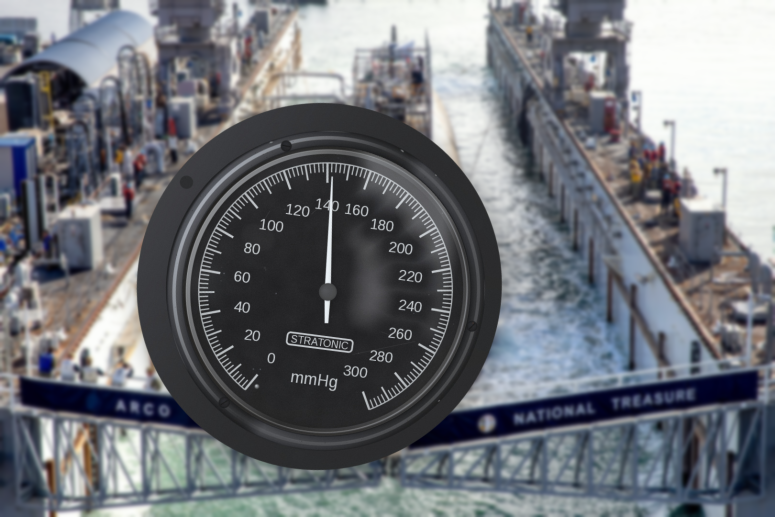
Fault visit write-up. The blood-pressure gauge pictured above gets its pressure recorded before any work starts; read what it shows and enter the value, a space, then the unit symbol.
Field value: 142 mmHg
